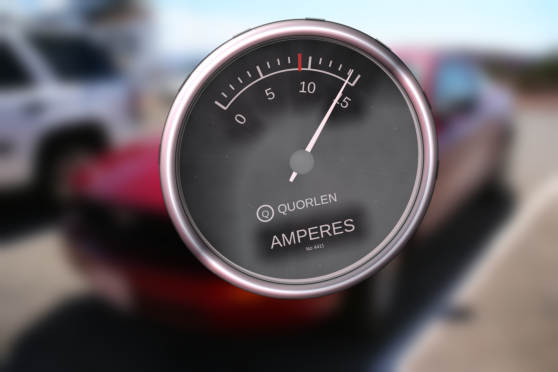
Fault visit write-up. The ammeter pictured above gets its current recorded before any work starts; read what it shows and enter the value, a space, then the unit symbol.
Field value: 14 A
